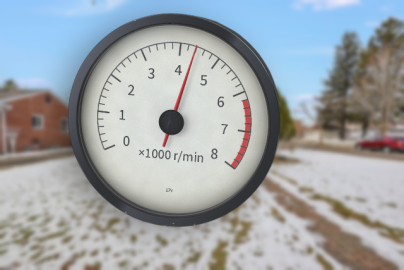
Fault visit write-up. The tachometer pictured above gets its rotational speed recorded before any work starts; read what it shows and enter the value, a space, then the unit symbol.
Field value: 4400 rpm
